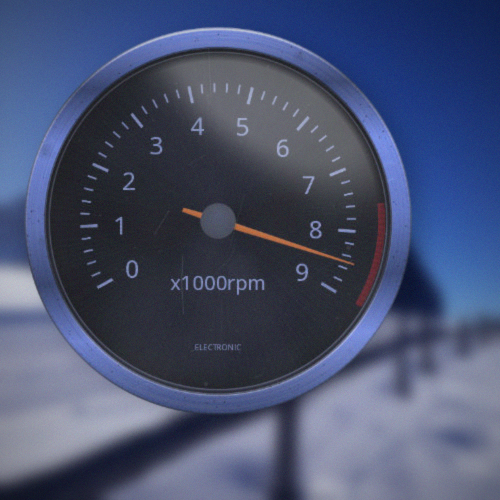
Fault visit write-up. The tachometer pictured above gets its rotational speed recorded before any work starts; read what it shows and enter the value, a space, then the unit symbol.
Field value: 8500 rpm
